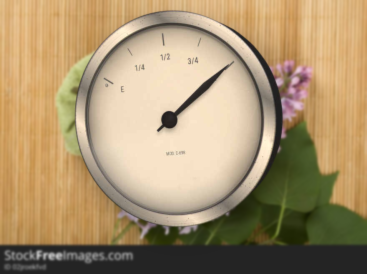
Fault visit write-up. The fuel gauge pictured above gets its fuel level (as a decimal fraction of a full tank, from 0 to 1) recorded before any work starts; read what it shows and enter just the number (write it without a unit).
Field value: 1
